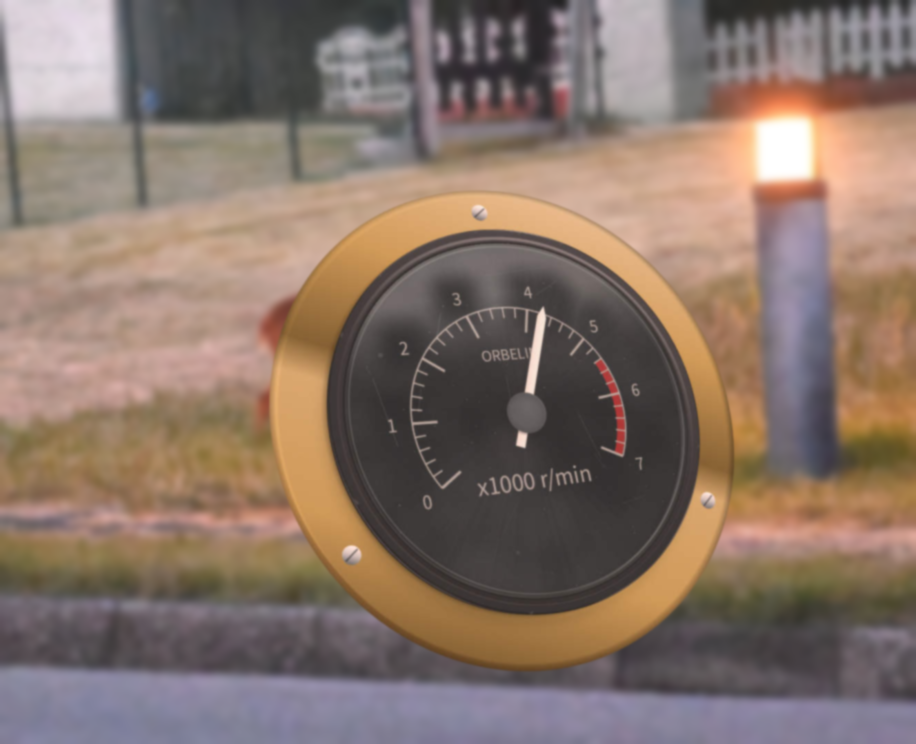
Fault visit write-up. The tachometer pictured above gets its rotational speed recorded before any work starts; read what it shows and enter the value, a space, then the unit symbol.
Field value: 4200 rpm
